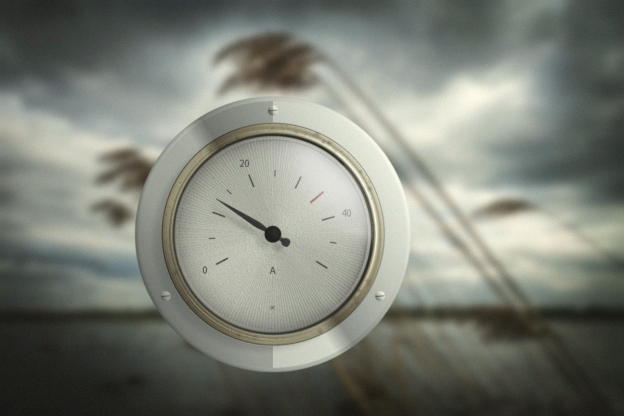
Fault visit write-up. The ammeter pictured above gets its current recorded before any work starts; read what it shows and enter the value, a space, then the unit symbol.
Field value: 12.5 A
